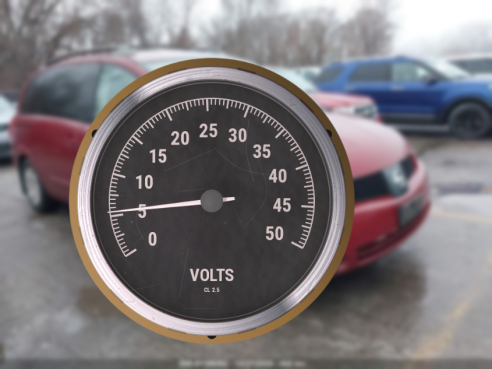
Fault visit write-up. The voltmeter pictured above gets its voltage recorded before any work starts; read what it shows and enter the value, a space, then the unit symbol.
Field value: 5.5 V
